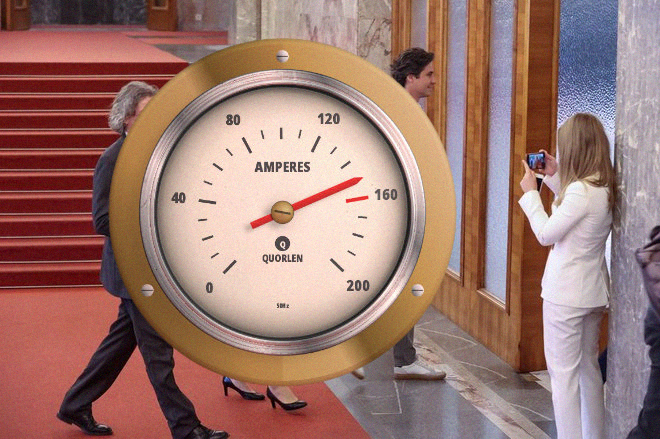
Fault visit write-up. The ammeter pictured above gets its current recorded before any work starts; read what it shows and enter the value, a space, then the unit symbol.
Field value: 150 A
